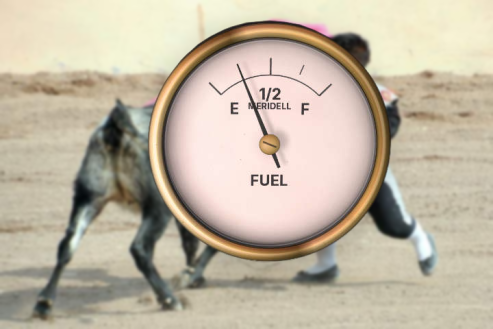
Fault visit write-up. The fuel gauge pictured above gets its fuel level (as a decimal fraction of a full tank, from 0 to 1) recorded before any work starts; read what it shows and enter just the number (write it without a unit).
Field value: 0.25
